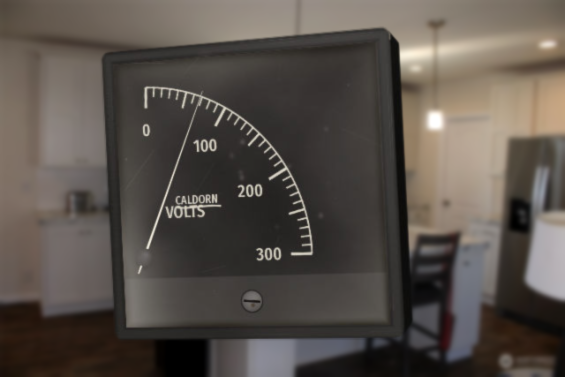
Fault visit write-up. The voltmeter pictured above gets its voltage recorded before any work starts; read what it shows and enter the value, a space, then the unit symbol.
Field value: 70 V
